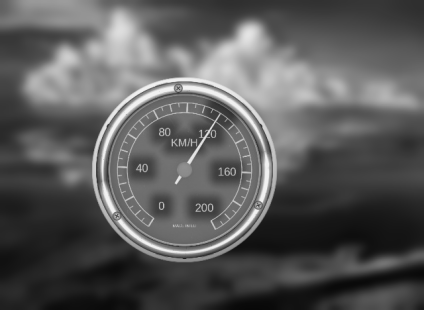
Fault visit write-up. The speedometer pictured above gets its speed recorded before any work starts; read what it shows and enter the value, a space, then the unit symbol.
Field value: 120 km/h
